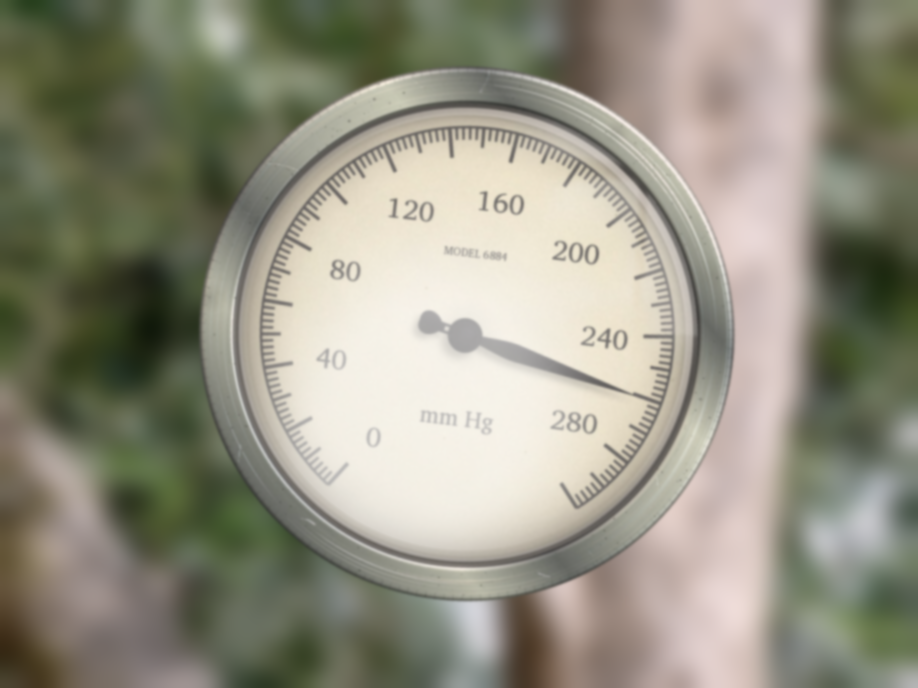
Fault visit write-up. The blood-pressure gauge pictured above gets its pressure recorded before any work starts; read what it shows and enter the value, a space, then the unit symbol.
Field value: 260 mmHg
